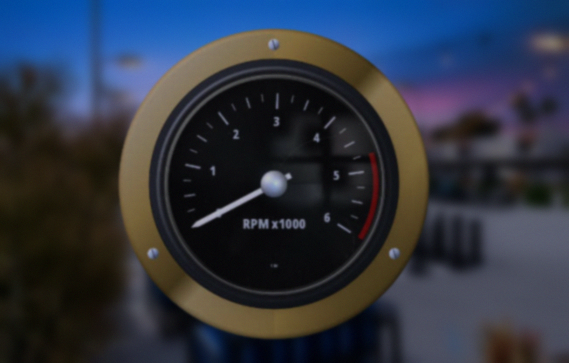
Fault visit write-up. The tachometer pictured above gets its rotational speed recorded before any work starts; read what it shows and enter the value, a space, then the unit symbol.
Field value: 0 rpm
